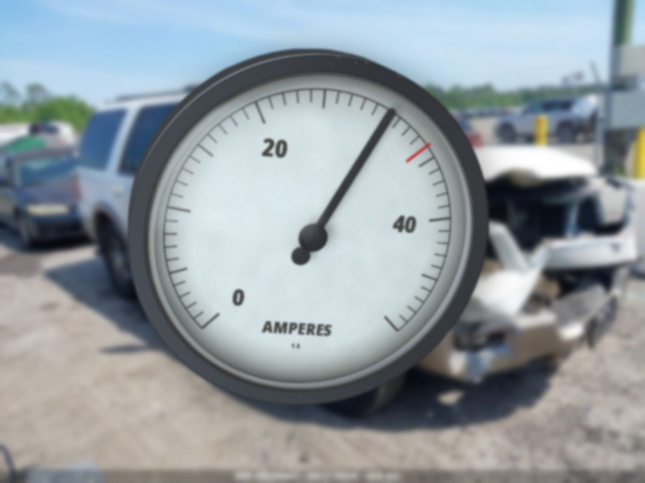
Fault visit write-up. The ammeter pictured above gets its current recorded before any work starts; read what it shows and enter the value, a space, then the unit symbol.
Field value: 30 A
